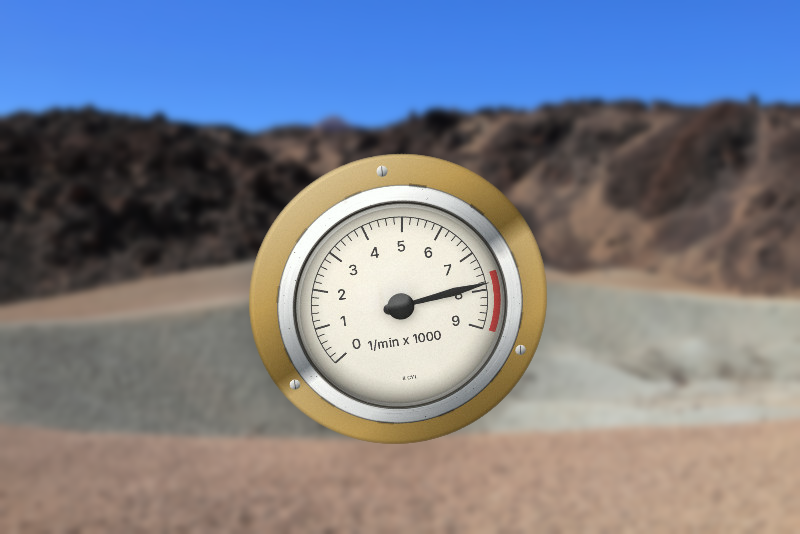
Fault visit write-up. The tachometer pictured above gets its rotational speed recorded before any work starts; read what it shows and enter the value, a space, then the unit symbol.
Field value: 7800 rpm
